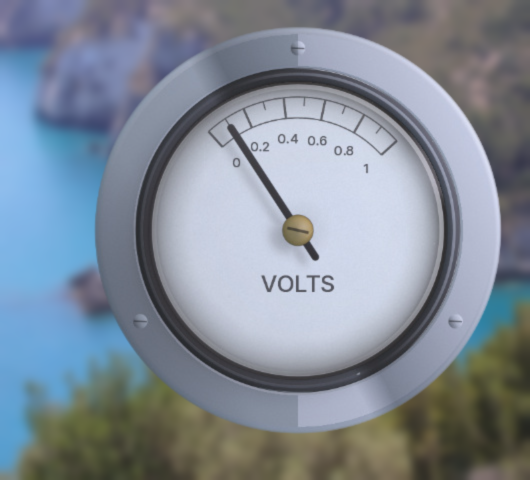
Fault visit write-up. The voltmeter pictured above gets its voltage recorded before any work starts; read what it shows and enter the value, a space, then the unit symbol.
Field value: 0.1 V
